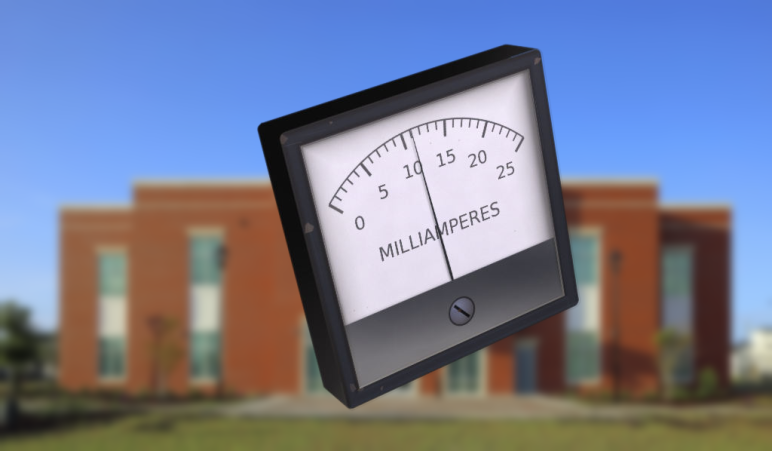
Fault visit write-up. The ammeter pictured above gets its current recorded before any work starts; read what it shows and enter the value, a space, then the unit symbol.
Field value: 11 mA
